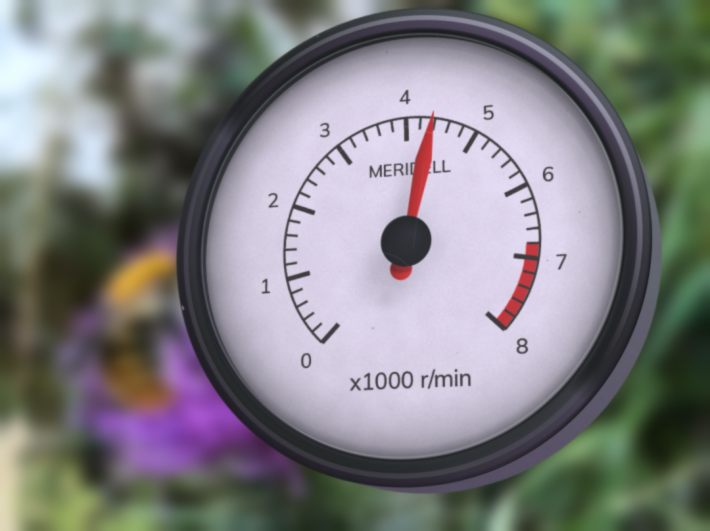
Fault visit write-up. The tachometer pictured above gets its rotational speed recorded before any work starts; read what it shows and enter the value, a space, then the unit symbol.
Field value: 4400 rpm
